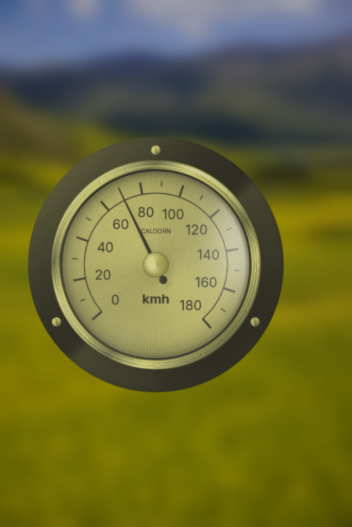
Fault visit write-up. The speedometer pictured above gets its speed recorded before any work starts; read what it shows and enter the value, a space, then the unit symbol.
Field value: 70 km/h
